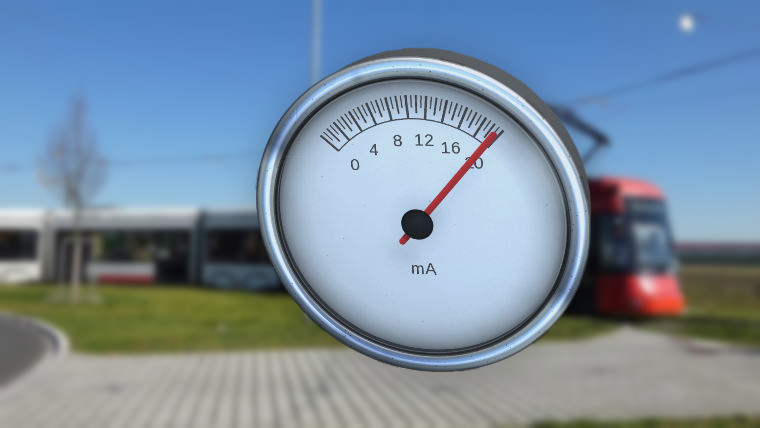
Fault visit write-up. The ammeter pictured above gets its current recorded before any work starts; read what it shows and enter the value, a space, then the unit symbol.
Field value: 19.5 mA
